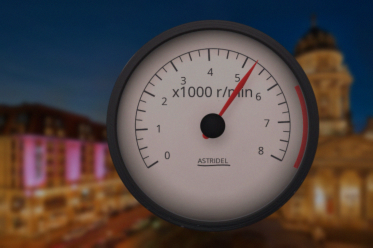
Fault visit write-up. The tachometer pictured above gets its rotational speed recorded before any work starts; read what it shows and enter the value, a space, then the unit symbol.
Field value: 5250 rpm
